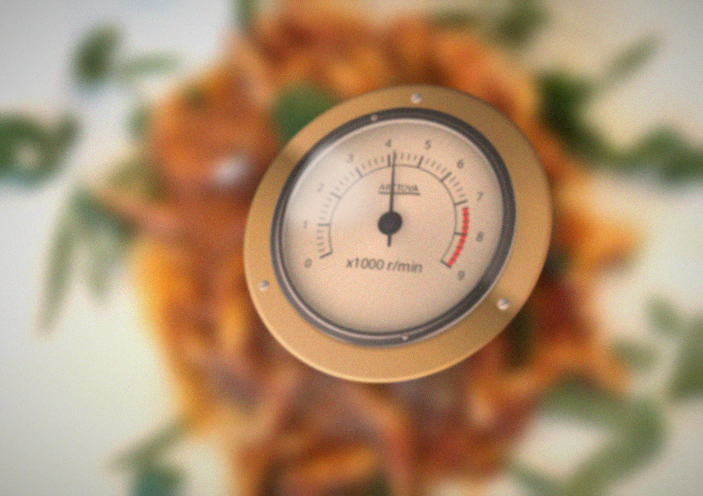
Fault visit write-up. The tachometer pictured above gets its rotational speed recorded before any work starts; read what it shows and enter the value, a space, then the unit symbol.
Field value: 4200 rpm
